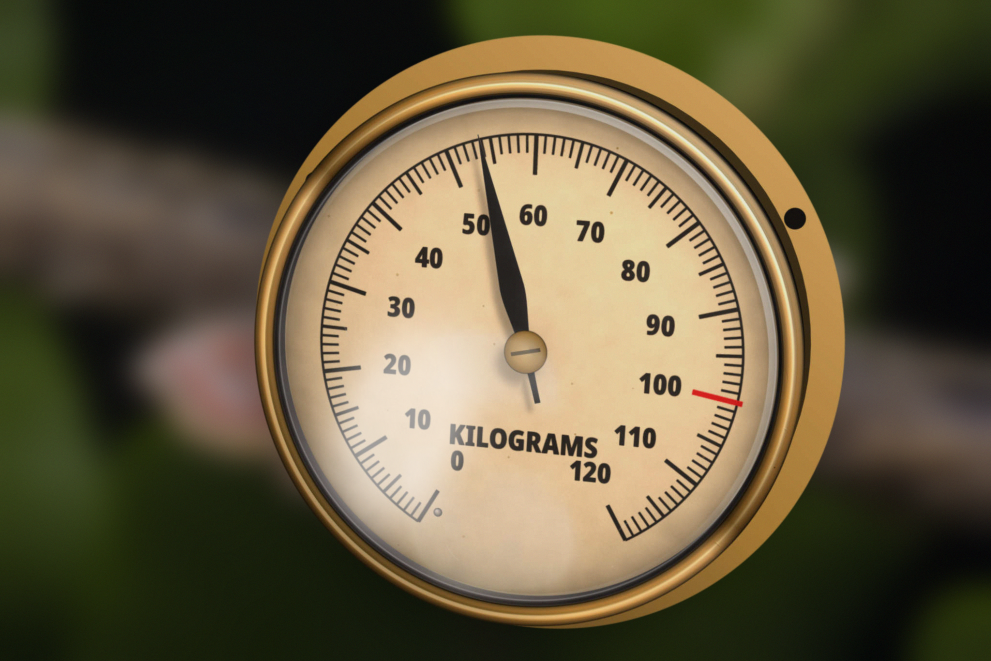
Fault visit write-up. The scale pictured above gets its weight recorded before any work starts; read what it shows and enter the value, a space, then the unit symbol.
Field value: 54 kg
